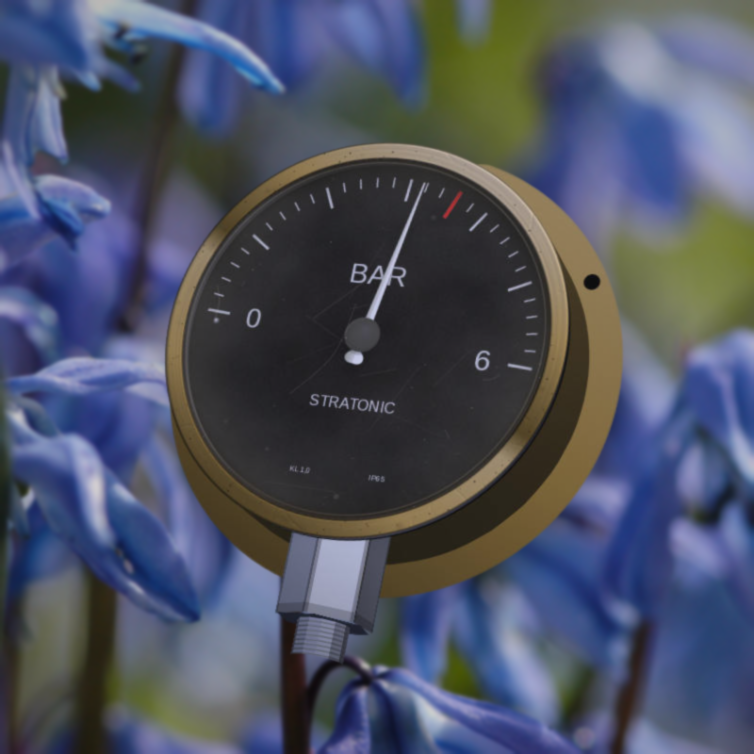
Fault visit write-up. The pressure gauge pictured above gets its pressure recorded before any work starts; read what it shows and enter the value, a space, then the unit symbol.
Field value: 3.2 bar
